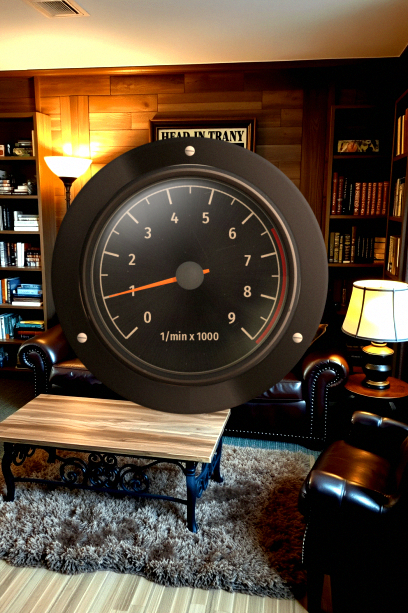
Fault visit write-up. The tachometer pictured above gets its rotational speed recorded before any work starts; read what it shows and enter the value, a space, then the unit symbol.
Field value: 1000 rpm
